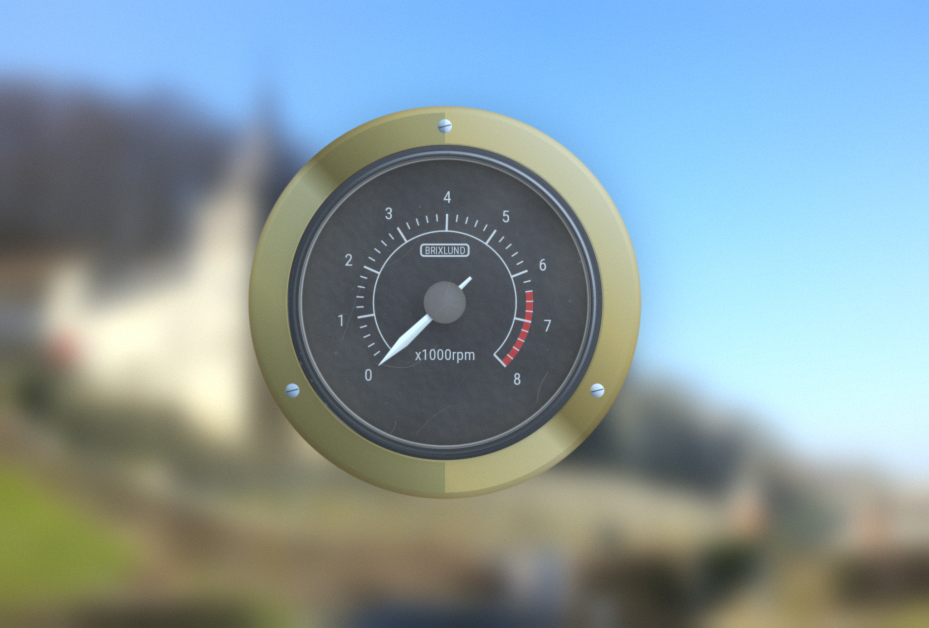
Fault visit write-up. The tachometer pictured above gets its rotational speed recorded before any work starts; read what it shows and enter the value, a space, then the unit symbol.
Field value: 0 rpm
